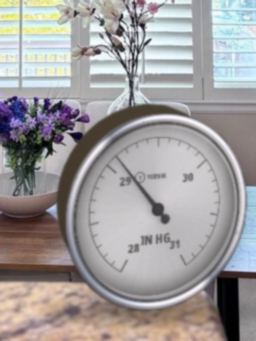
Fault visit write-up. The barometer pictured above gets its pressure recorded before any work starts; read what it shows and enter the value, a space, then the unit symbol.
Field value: 29.1 inHg
